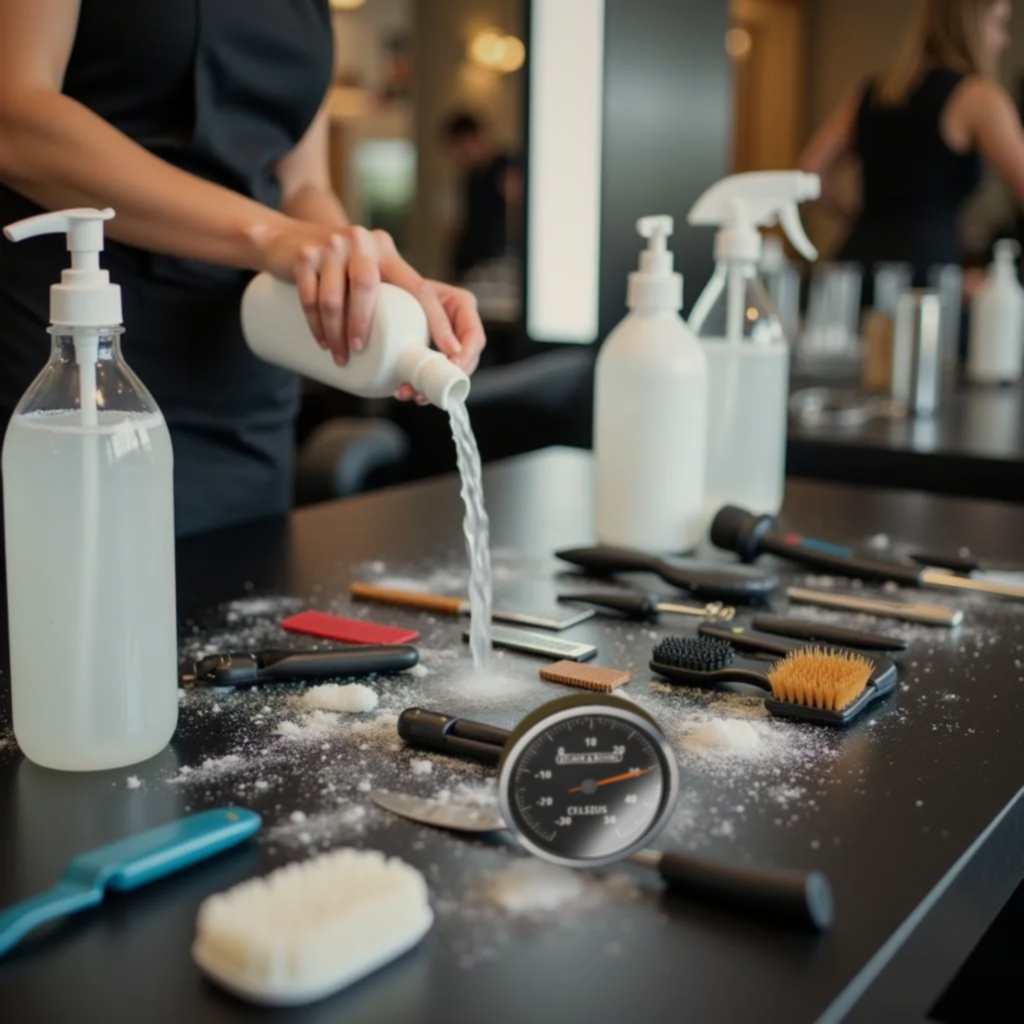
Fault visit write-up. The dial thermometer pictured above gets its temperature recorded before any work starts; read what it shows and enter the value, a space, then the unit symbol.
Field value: 30 °C
